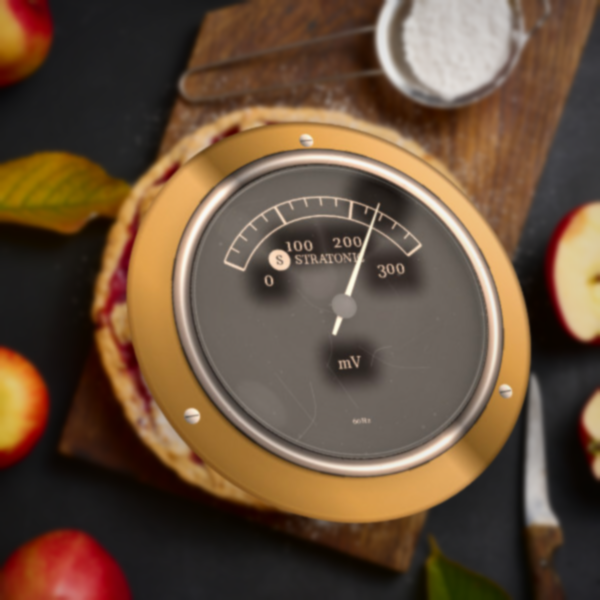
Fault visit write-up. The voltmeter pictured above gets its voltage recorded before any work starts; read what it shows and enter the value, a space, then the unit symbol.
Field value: 230 mV
